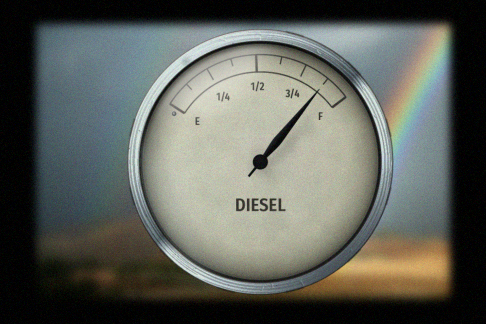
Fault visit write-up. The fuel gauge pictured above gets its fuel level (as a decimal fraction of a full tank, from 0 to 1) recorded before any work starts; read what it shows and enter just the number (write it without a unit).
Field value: 0.875
